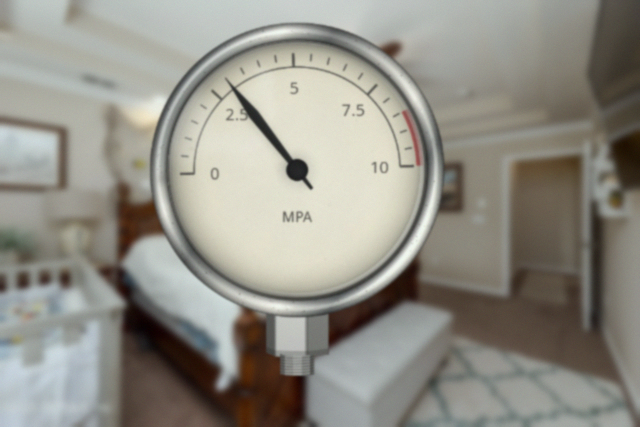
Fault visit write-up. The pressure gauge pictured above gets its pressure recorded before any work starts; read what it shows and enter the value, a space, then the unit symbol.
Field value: 3 MPa
